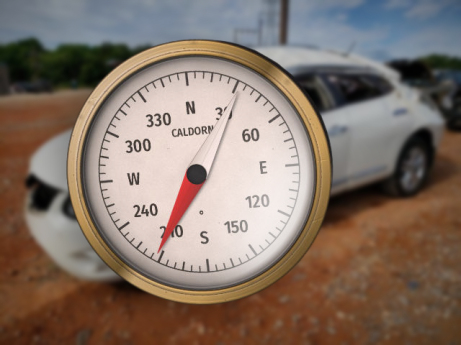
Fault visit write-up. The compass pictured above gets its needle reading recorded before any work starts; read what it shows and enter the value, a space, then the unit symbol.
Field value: 212.5 °
